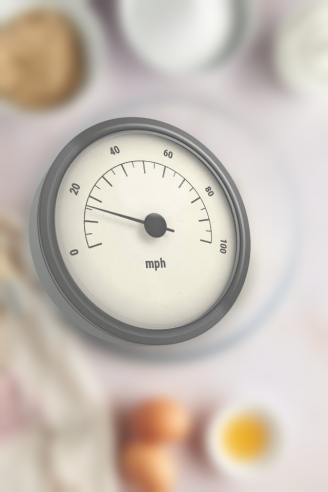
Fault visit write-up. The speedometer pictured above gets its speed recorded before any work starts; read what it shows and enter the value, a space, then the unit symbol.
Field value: 15 mph
